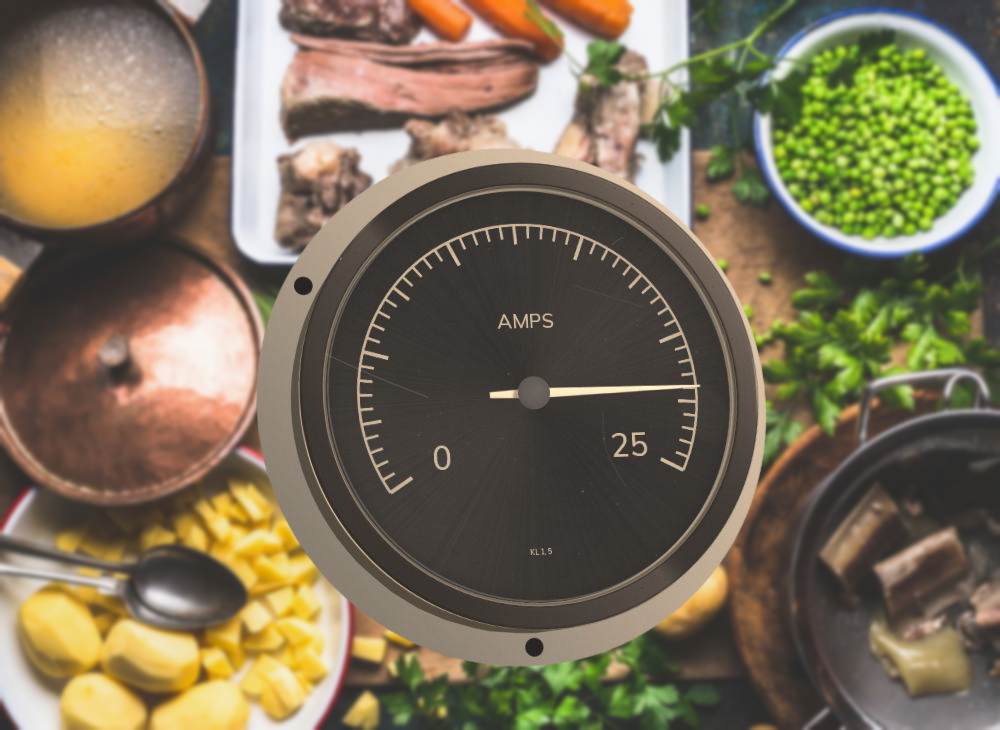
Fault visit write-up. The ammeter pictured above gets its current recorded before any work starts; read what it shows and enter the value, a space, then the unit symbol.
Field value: 22 A
